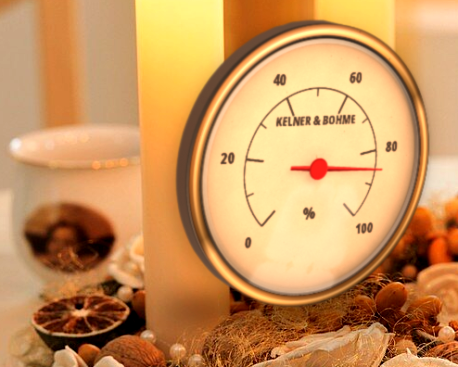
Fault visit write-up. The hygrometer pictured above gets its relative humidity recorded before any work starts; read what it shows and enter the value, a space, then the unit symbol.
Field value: 85 %
